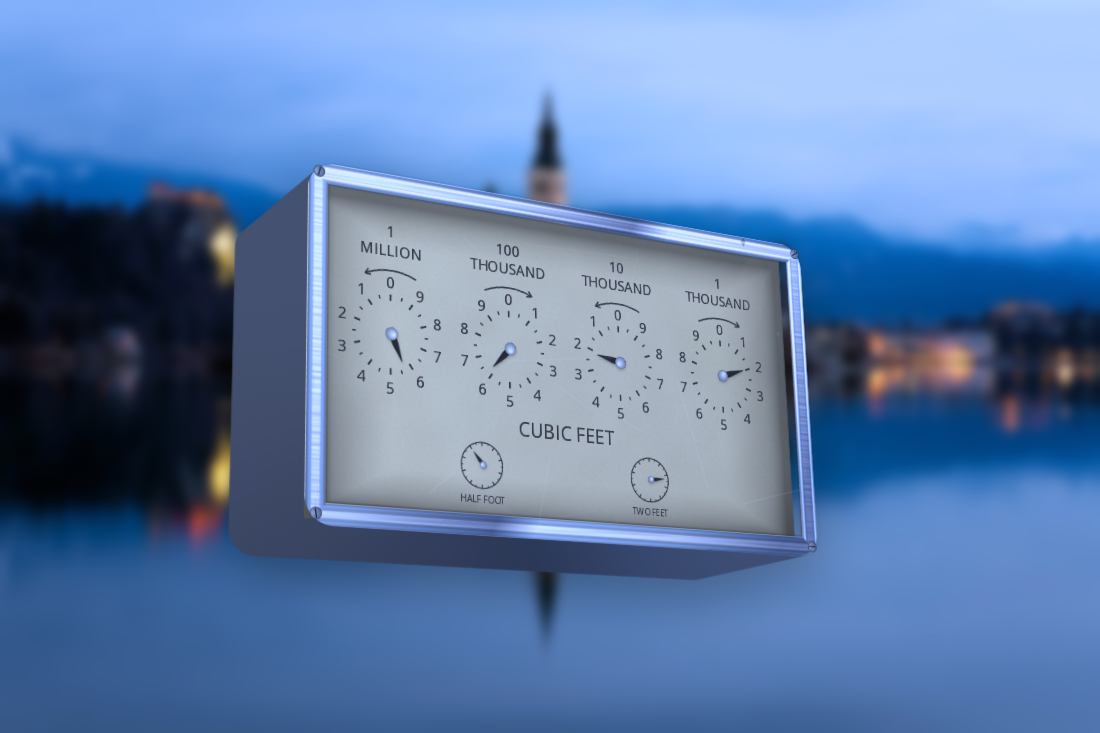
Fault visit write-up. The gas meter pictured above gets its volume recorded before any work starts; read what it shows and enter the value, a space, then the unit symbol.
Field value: 562200 ft³
